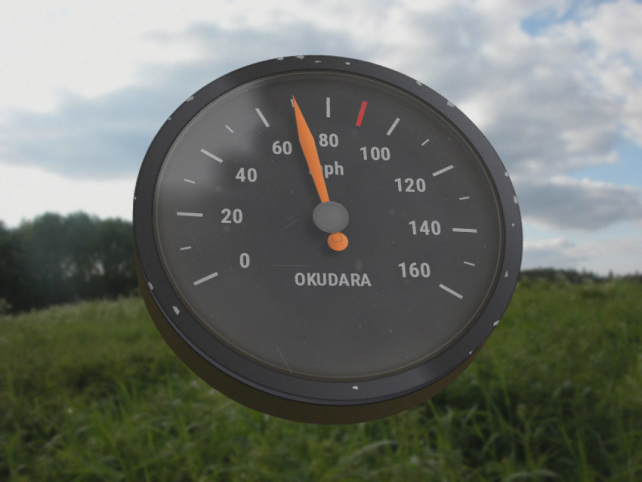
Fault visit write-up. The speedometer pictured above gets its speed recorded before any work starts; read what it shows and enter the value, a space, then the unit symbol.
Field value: 70 mph
